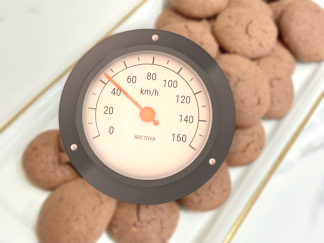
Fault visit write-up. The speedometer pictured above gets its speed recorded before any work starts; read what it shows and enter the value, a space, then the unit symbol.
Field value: 45 km/h
